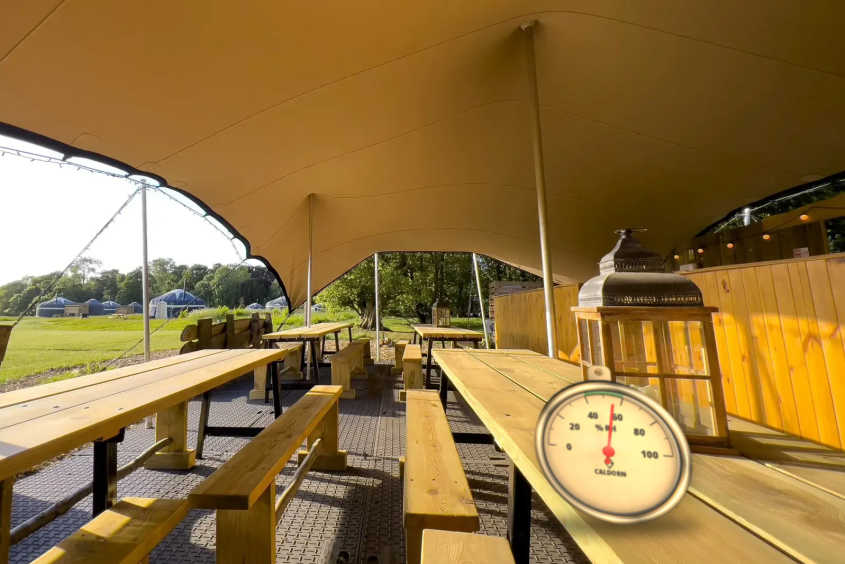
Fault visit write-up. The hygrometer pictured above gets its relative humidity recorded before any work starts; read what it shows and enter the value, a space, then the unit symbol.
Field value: 55 %
